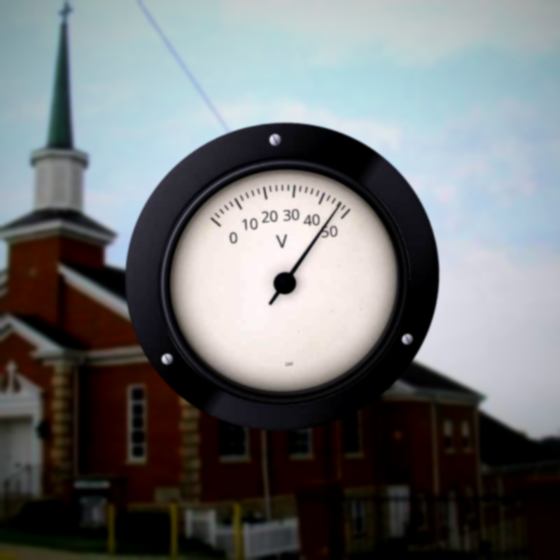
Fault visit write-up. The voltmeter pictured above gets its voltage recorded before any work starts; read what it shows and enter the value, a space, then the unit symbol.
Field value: 46 V
